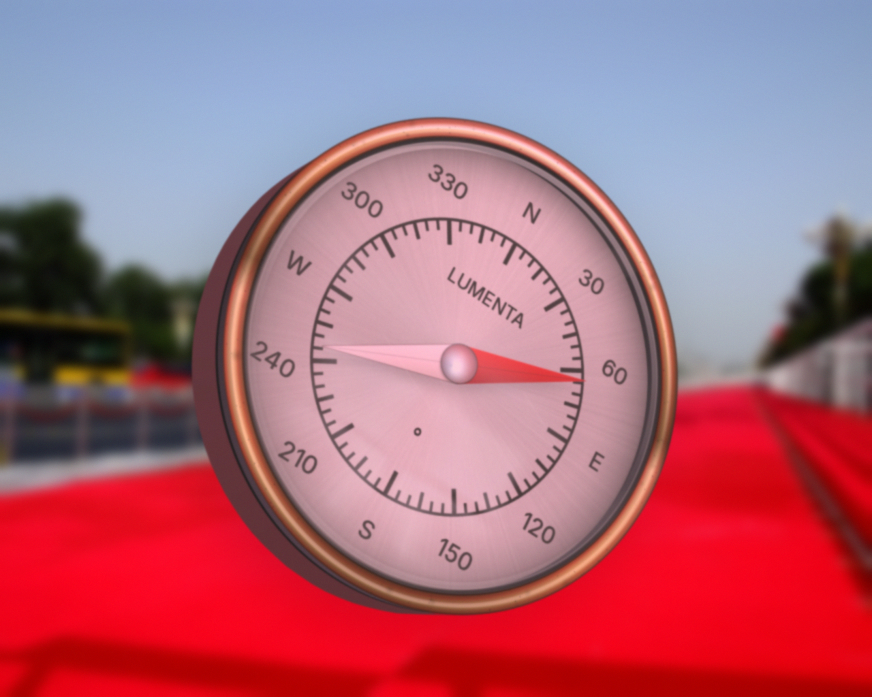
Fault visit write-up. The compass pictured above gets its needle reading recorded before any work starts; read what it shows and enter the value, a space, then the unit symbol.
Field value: 65 °
